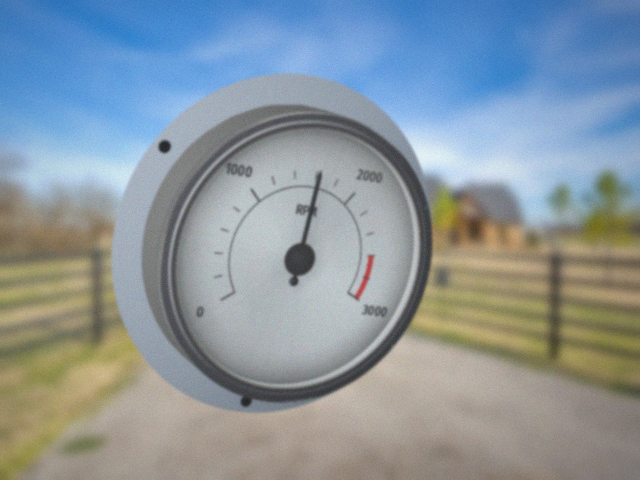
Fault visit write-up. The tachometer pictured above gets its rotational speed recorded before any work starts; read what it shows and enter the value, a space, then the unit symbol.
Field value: 1600 rpm
